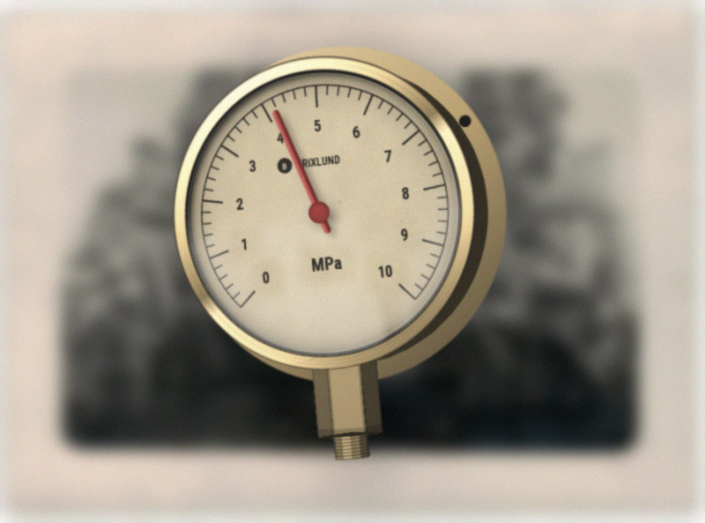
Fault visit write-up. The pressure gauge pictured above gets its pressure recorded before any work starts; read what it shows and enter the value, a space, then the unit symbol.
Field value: 4.2 MPa
